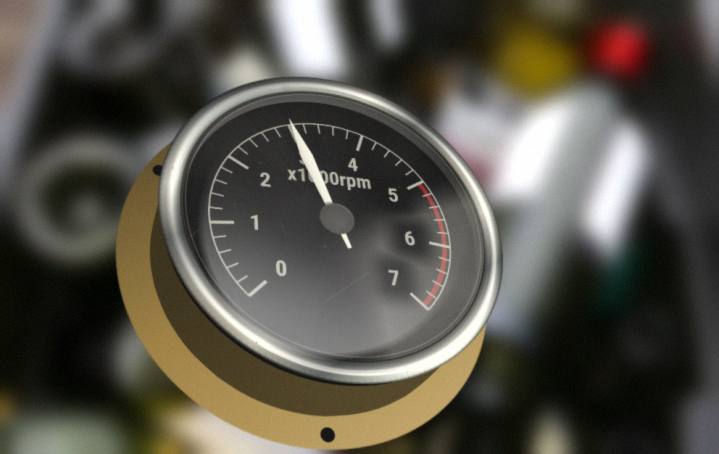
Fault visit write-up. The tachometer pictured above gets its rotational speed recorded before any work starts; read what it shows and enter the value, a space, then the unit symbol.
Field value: 3000 rpm
